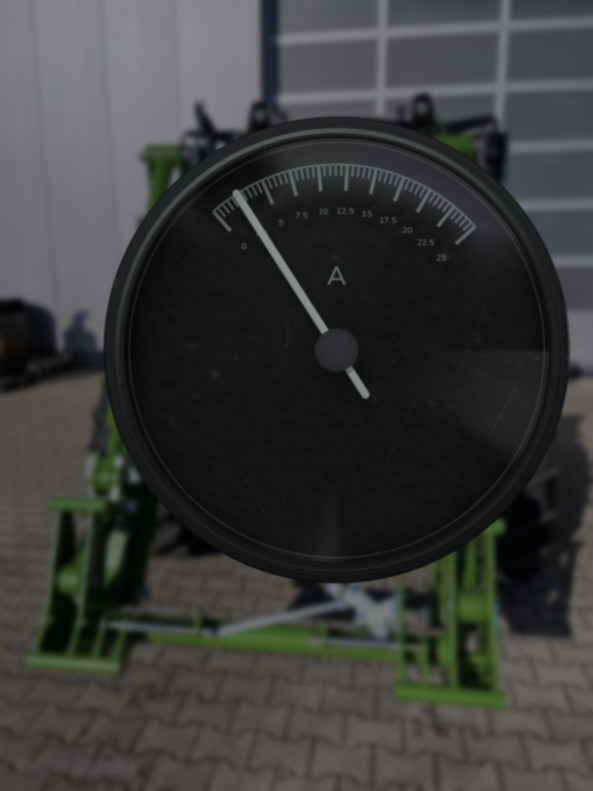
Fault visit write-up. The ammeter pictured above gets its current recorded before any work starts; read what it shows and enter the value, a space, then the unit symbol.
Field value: 2.5 A
